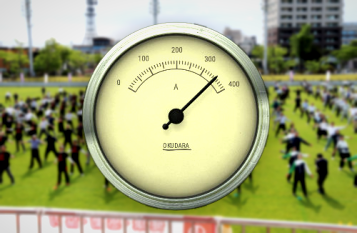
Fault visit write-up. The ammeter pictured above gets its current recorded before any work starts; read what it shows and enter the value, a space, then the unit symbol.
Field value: 350 A
